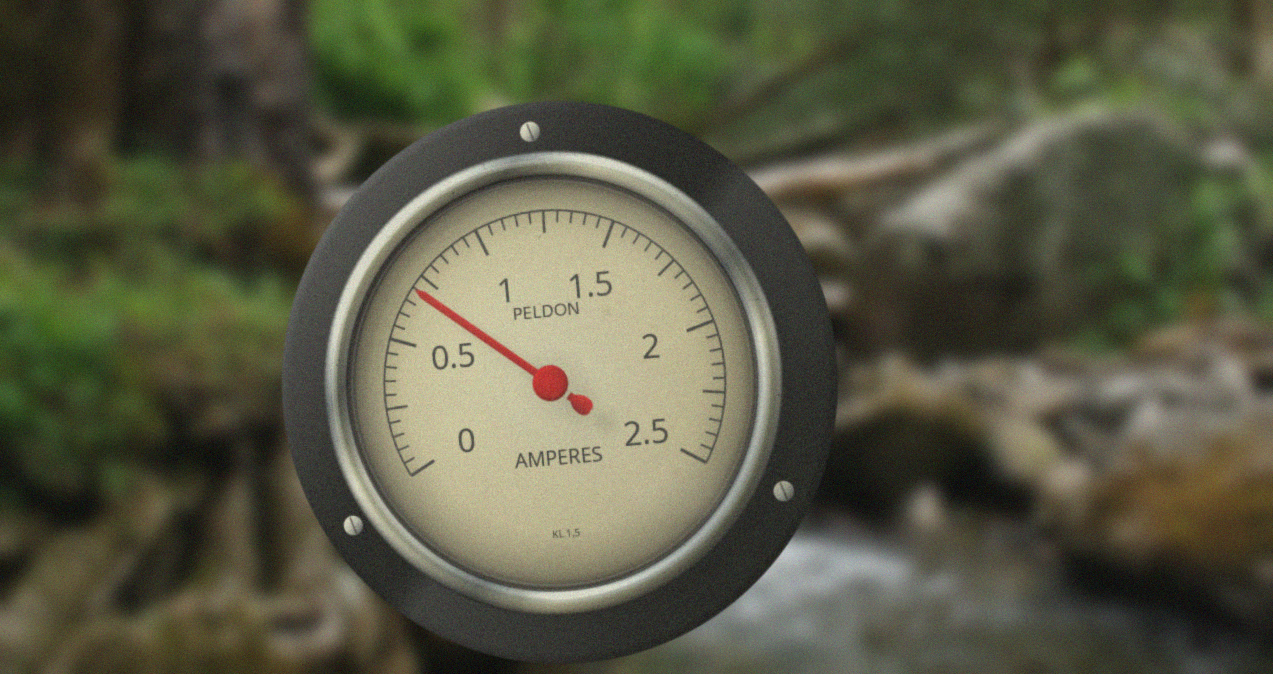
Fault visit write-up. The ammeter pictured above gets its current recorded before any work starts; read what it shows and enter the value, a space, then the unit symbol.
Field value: 0.7 A
